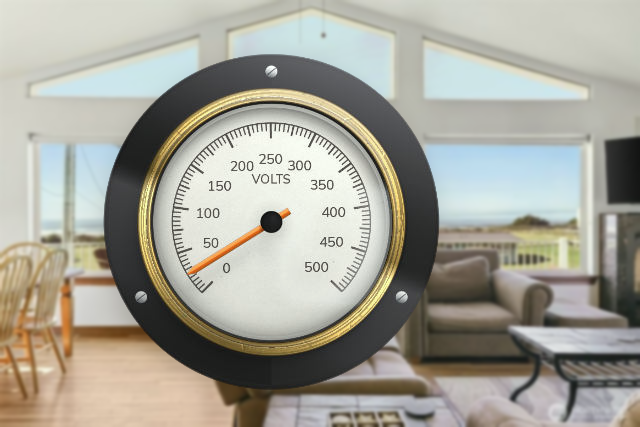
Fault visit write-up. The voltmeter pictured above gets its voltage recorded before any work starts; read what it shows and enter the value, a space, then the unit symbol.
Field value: 25 V
